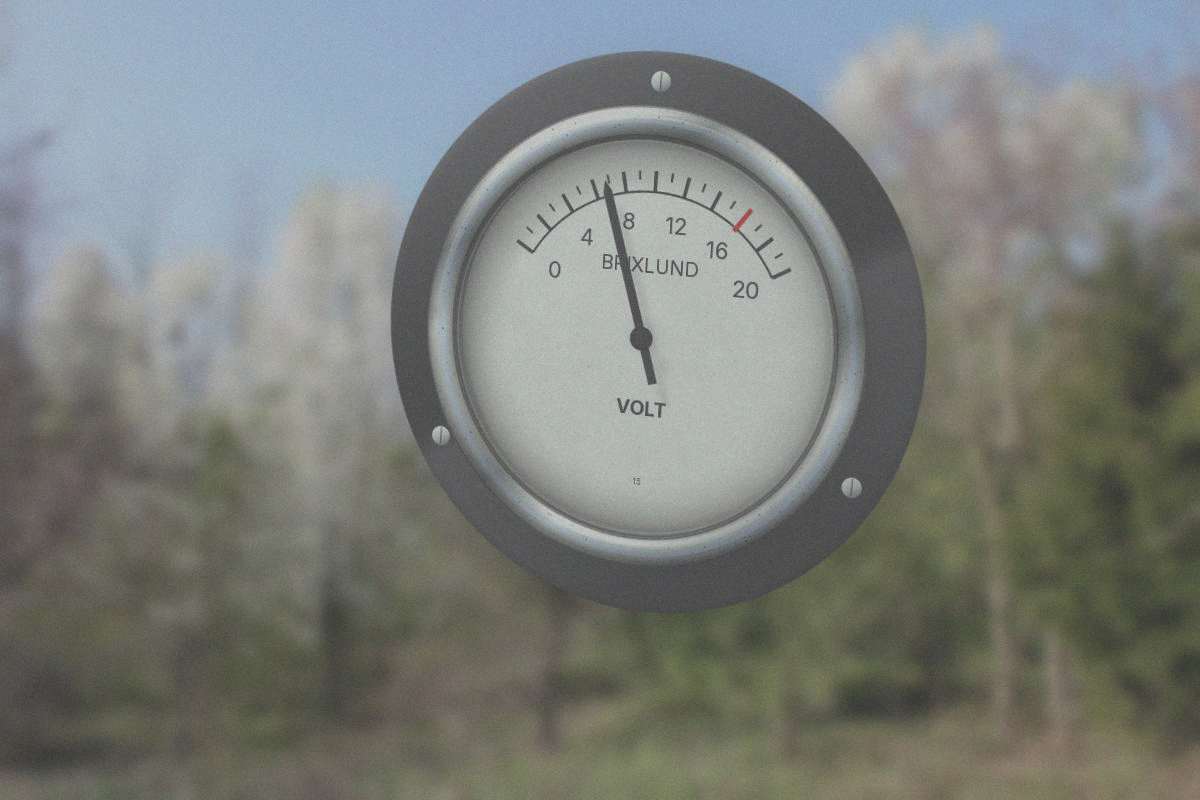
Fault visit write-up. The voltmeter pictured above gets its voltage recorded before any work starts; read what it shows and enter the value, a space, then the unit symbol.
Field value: 7 V
